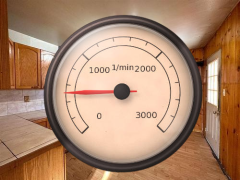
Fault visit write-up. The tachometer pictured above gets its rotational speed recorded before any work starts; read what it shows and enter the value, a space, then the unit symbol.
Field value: 500 rpm
